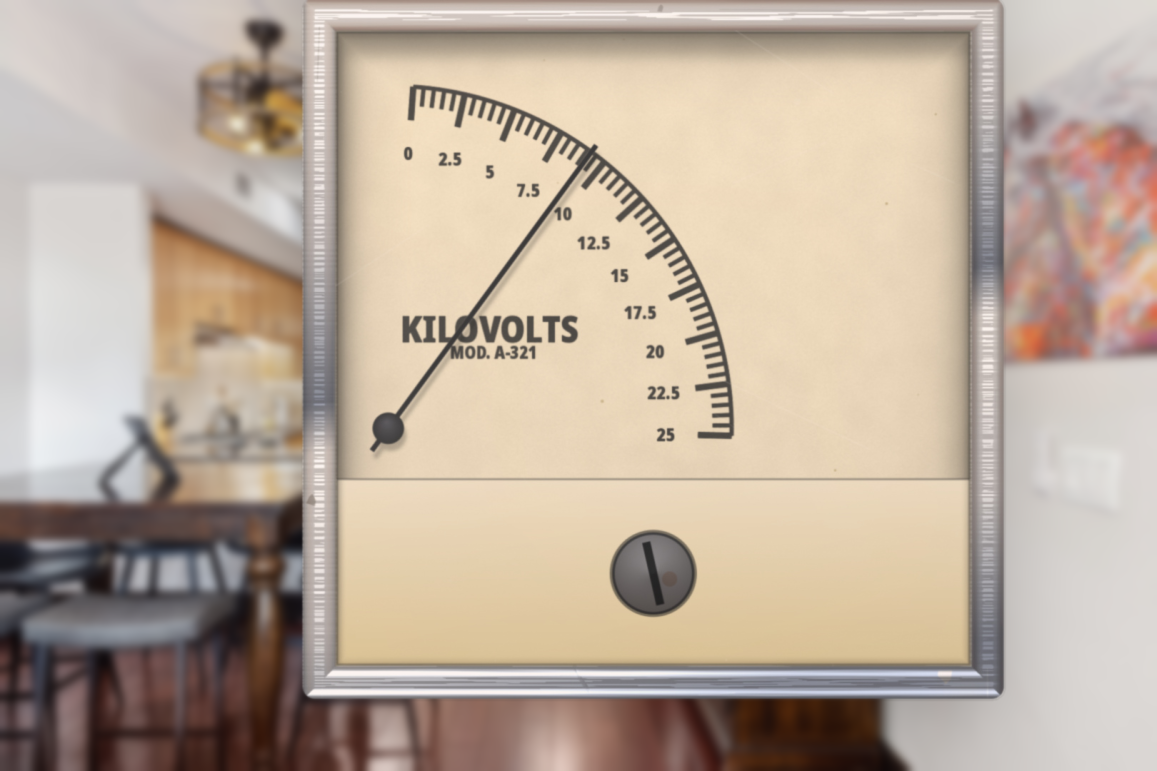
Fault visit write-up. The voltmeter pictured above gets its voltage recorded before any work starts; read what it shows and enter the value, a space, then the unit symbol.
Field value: 9.25 kV
